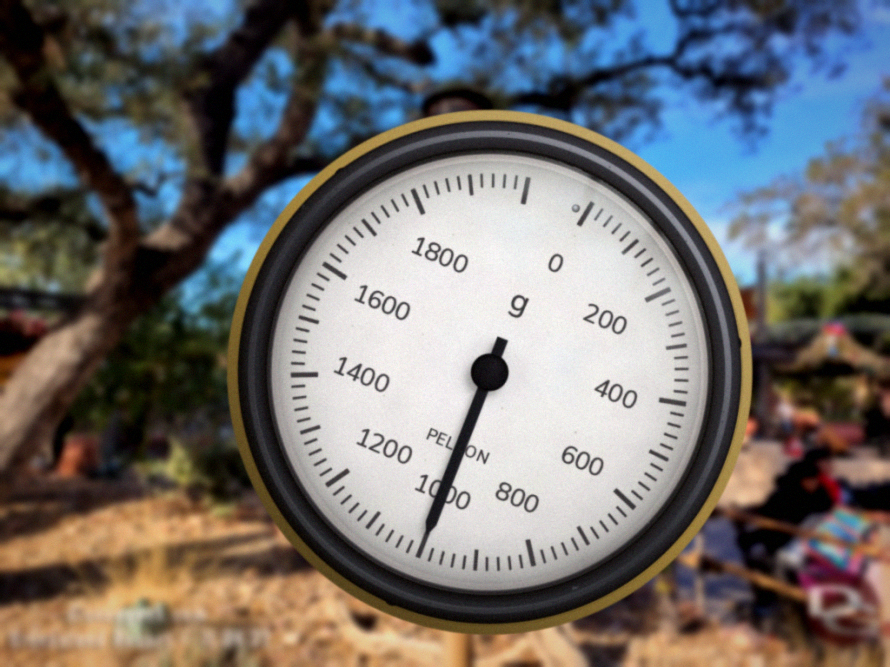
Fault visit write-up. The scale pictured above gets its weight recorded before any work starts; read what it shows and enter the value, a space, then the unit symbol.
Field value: 1000 g
